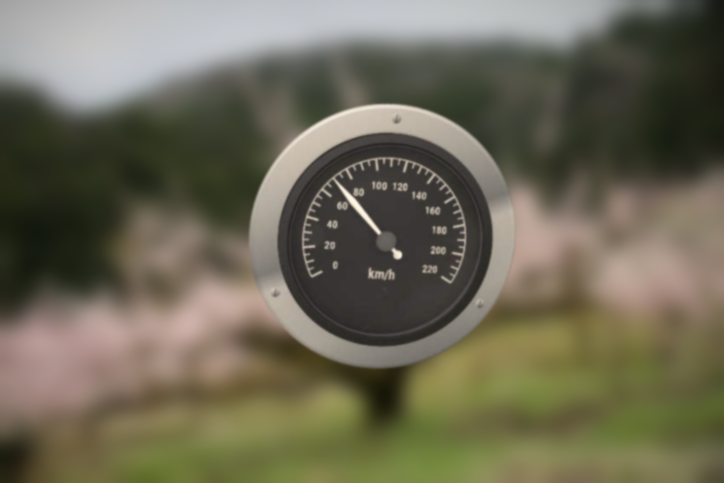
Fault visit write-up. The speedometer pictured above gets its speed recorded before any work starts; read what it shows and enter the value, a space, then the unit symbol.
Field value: 70 km/h
